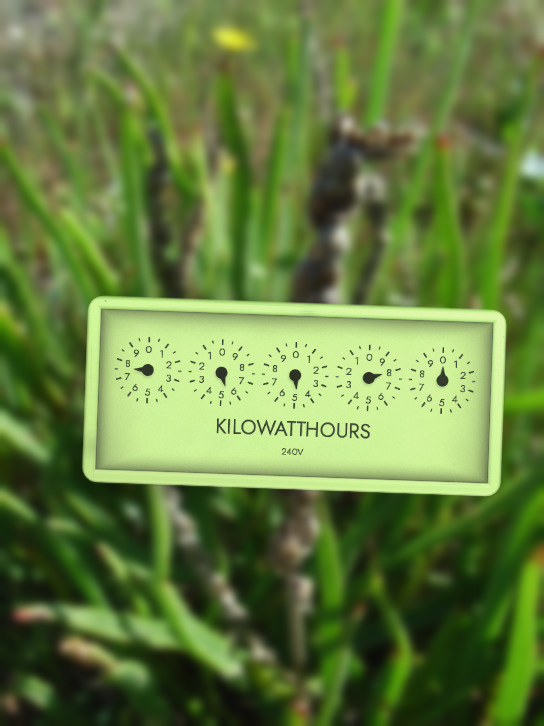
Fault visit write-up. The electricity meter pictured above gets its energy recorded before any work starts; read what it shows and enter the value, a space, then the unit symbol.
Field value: 75480 kWh
